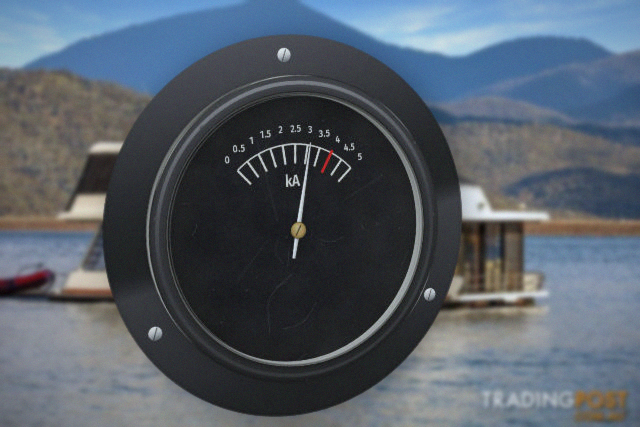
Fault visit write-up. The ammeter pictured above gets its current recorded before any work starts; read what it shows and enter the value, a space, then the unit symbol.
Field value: 3 kA
